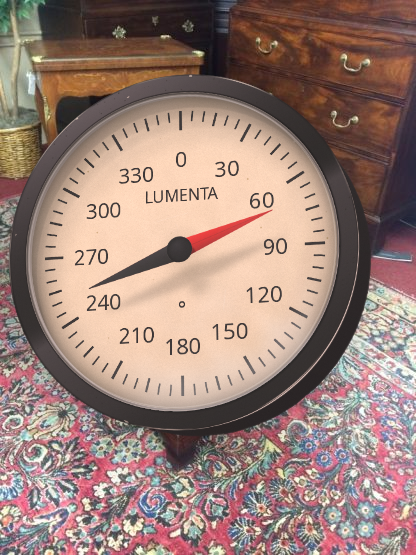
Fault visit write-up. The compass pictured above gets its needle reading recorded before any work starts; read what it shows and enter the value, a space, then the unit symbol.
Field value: 70 °
